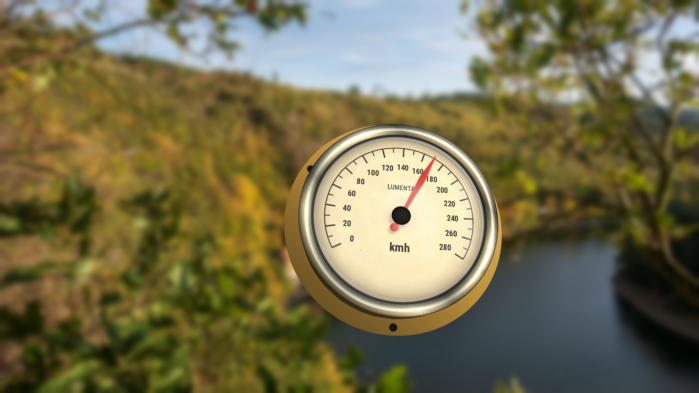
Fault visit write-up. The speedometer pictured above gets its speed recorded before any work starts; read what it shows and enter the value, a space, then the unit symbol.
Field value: 170 km/h
